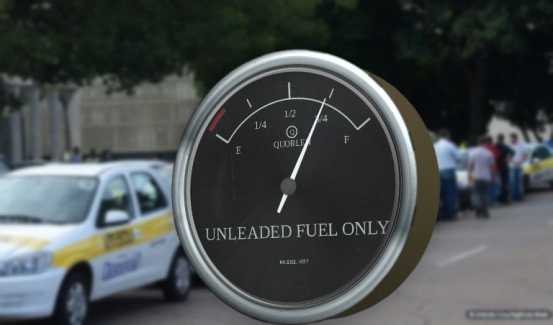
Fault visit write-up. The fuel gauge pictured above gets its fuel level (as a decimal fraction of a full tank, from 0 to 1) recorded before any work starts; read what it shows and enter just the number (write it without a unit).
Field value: 0.75
